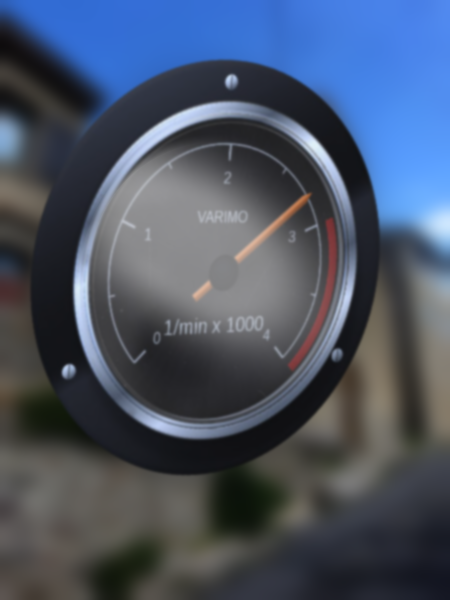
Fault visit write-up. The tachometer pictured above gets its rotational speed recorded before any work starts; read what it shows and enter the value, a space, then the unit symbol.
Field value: 2750 rpm
